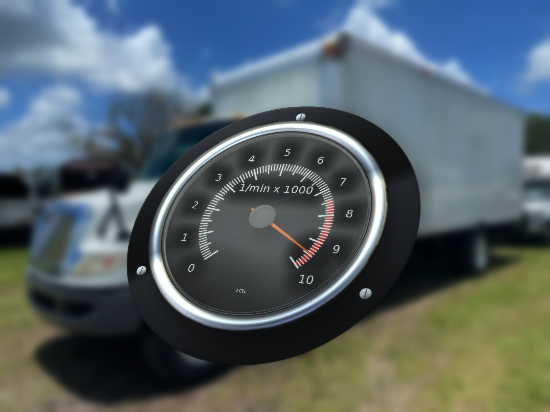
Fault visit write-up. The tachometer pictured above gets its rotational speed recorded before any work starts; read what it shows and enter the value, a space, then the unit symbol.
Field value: 9500 rpm
